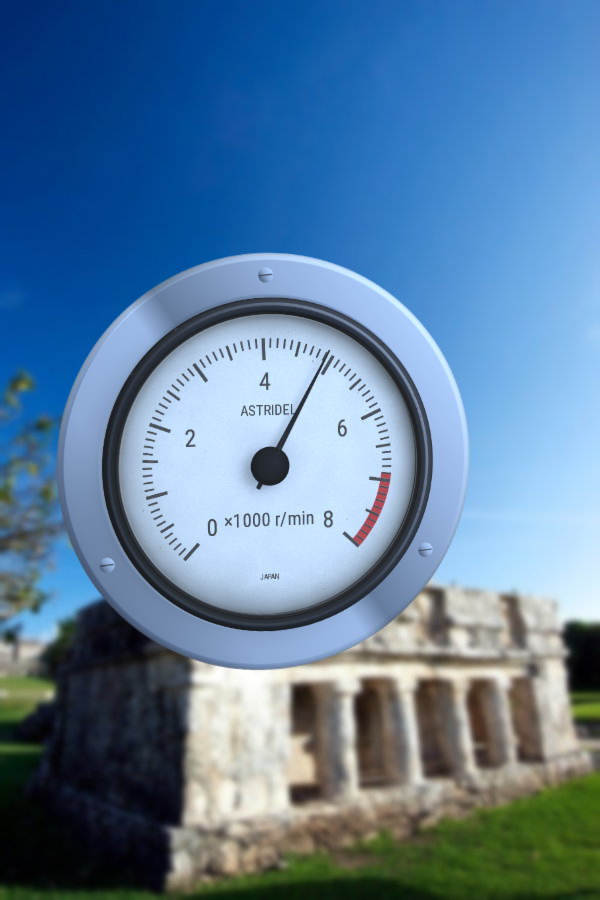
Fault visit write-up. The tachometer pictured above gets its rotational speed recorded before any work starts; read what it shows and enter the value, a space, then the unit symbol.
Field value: 4900 rpm
